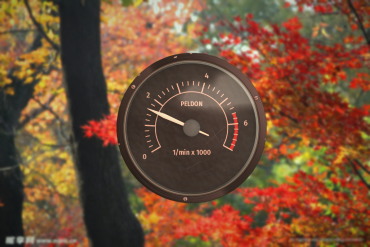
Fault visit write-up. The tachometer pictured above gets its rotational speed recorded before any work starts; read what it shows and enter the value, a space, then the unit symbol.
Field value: 1600 rpm
